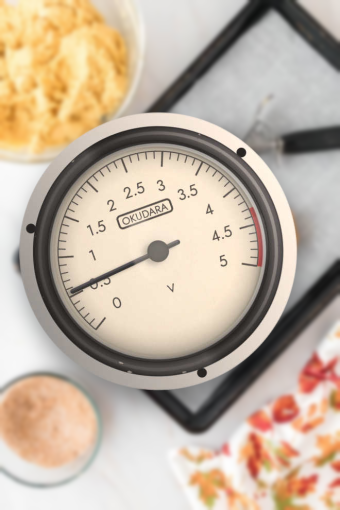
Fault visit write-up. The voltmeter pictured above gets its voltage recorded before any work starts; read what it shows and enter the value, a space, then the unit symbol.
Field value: 0.55 V
